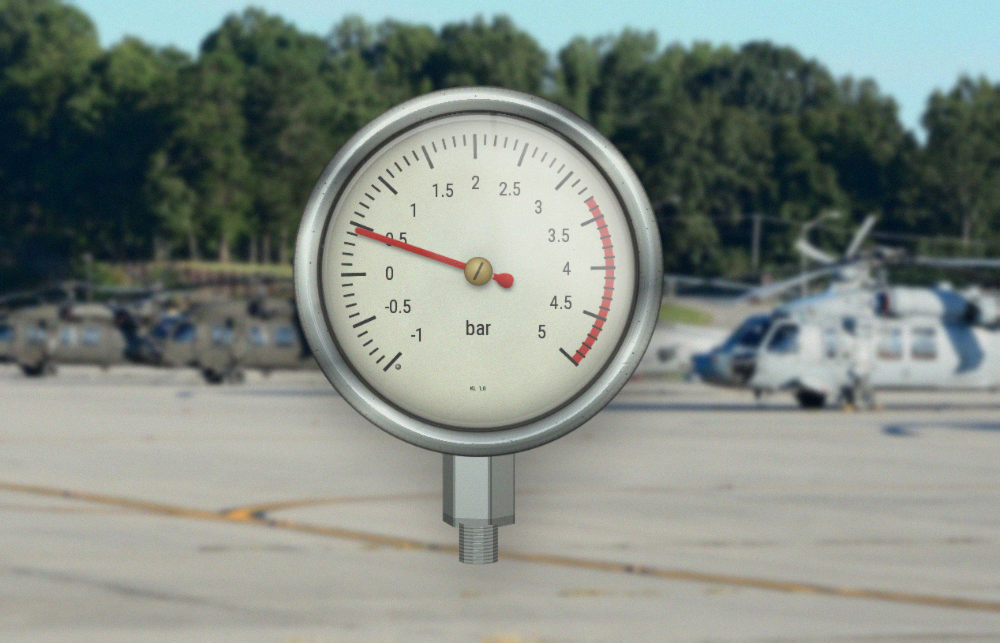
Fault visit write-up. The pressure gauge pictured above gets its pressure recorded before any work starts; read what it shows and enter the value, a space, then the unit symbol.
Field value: 0.45 bar
